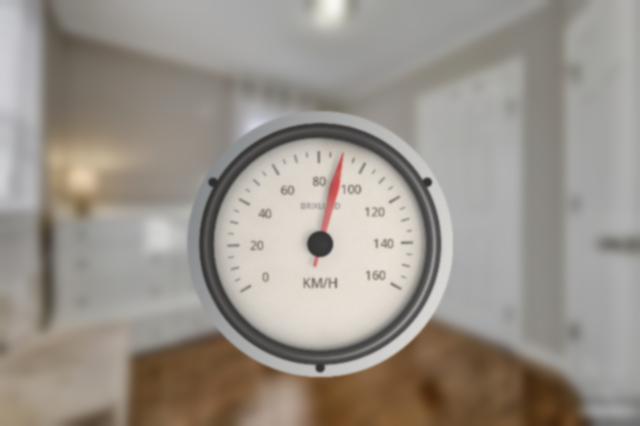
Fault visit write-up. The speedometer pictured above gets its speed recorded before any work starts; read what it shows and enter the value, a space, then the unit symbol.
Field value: 90 km/h
